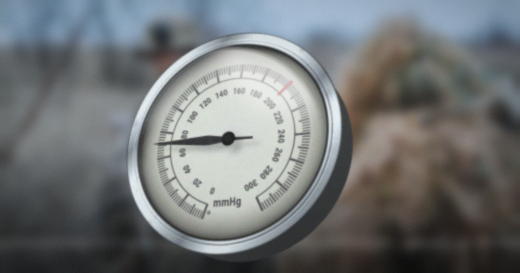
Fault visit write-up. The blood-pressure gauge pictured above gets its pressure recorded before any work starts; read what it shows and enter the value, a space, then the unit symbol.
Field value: 70 mmHg
